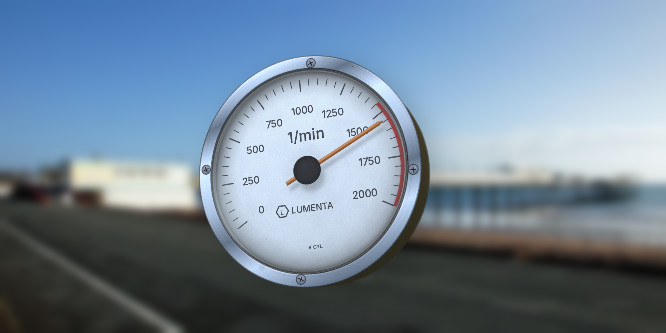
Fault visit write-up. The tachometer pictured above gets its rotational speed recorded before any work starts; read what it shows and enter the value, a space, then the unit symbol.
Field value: 1550 rpm
